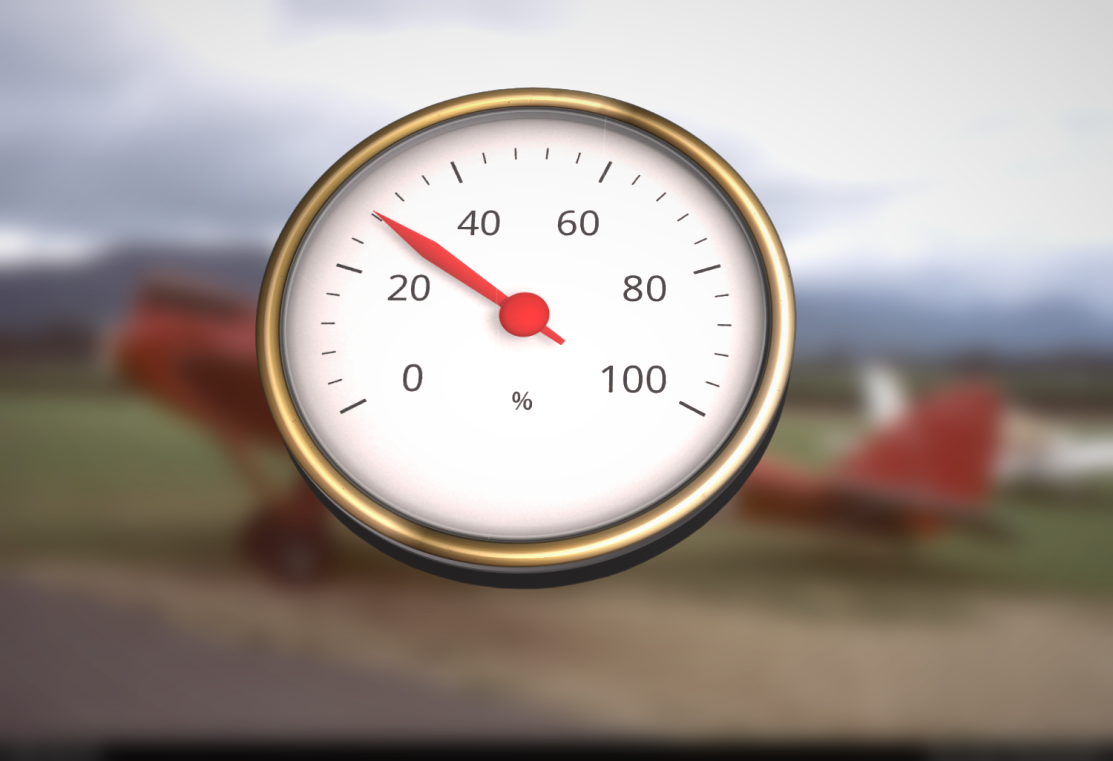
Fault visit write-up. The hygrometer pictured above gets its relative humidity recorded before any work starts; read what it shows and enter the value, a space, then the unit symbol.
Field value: 28 %
